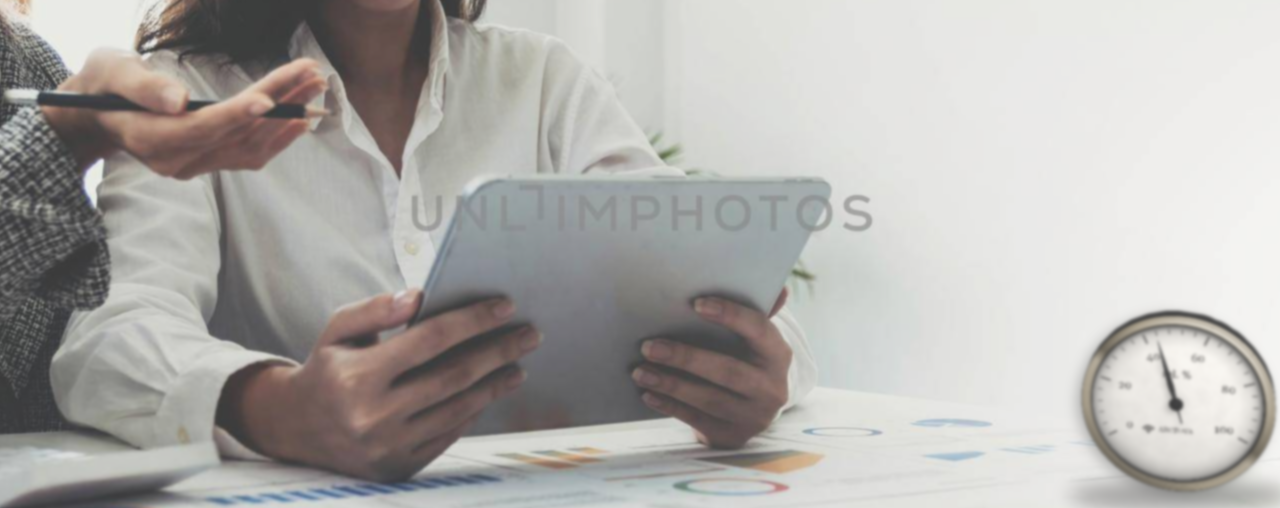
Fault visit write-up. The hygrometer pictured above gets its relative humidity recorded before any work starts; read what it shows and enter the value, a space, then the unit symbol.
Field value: 44 %
